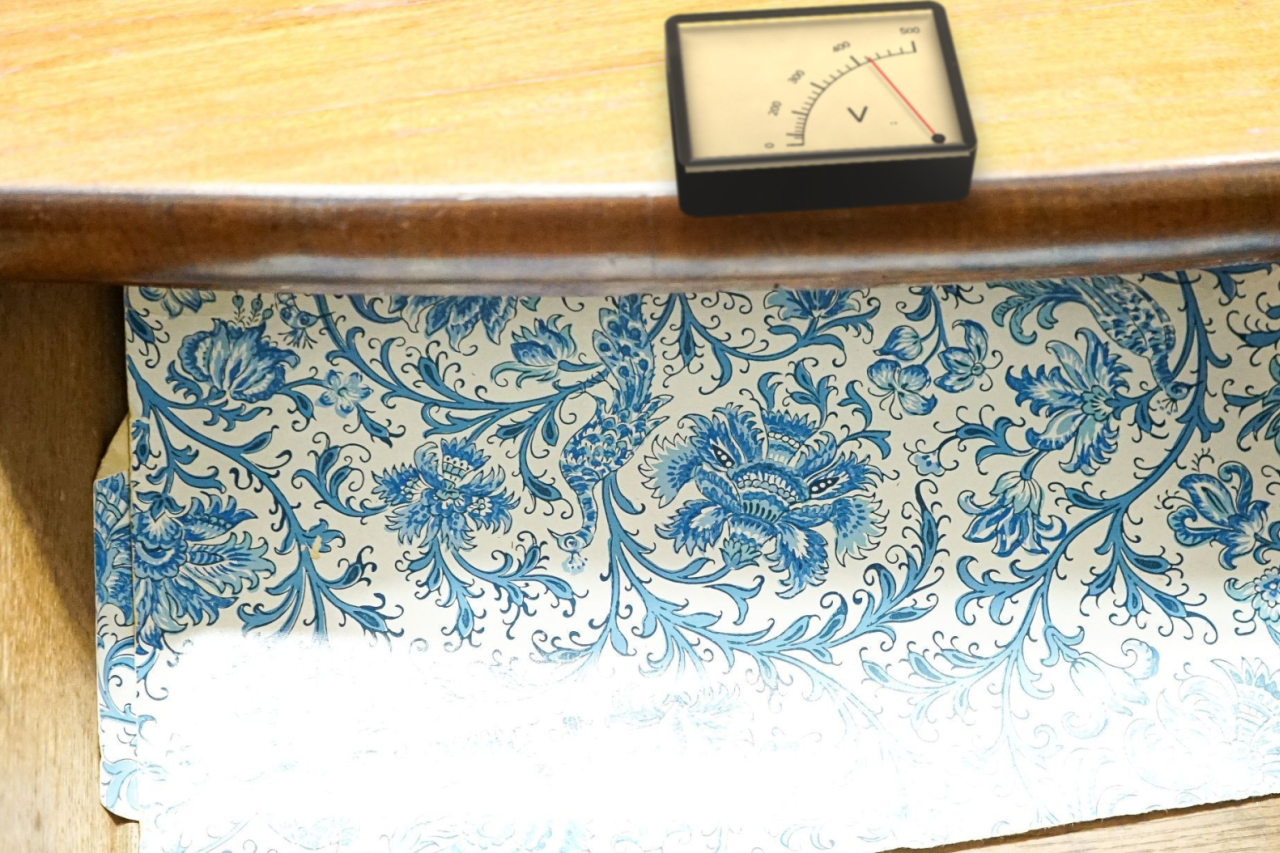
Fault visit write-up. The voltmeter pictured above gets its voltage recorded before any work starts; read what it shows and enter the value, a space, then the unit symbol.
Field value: 420 V
